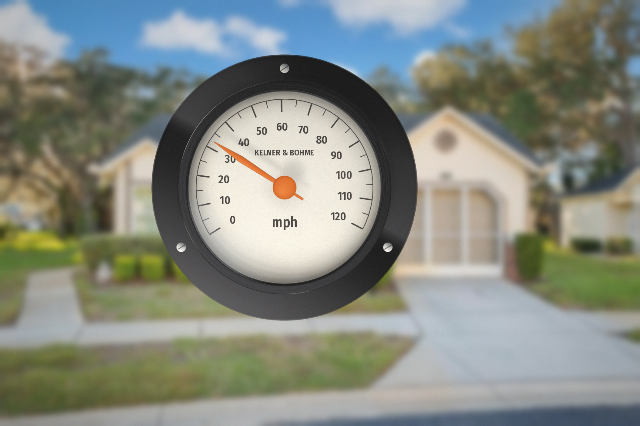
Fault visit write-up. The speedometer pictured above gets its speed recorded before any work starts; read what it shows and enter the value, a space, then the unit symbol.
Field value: 32.5 mph
